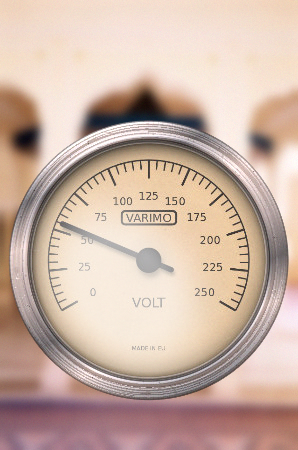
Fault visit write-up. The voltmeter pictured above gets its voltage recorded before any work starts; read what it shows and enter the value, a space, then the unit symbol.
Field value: 55 V
